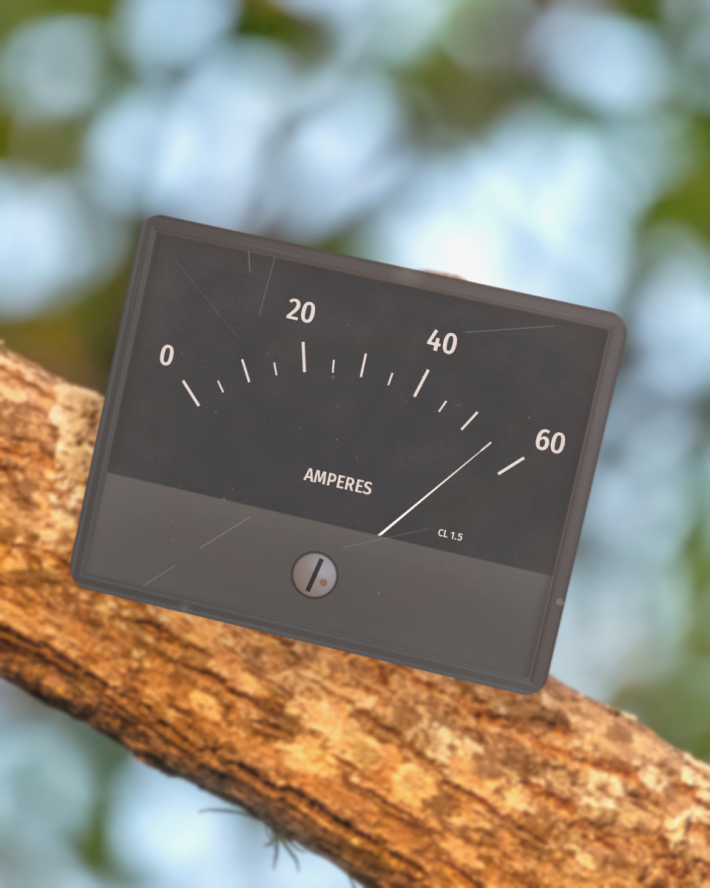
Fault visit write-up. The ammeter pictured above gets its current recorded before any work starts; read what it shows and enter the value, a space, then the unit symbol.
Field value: 55 A
